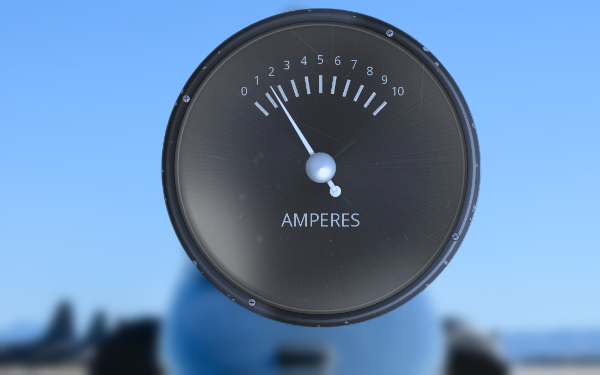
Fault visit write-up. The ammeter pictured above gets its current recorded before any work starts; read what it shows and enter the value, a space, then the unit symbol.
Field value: 1.5 A
